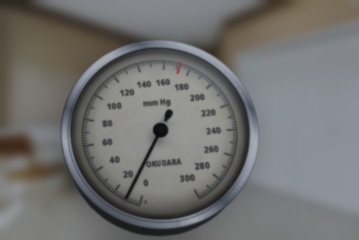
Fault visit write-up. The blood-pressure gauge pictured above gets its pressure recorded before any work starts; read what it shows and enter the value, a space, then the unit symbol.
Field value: 10 mmHg
